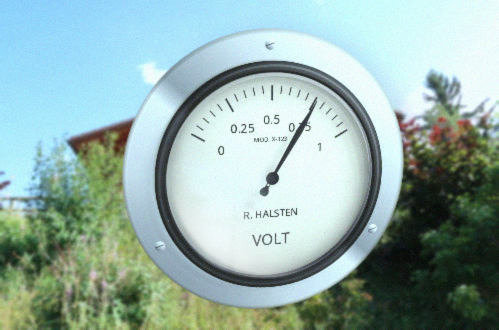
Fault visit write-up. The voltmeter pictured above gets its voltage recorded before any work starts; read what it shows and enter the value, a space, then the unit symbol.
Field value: 0.75 V
